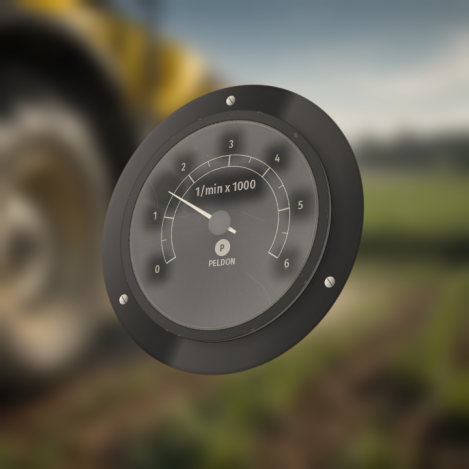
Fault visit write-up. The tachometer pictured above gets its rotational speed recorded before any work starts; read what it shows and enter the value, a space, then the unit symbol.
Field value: 1500 rpm
